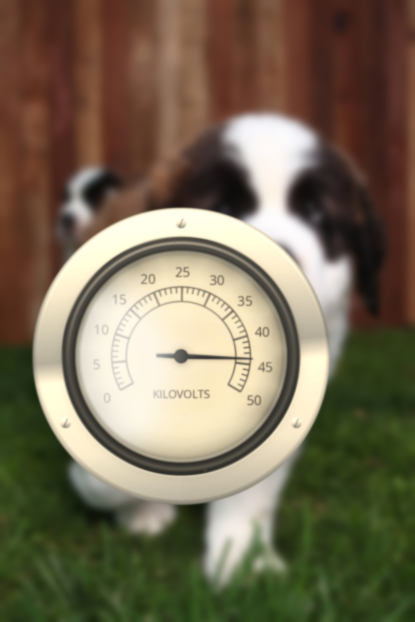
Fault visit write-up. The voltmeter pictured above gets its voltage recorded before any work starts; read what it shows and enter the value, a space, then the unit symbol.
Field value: 44 kV
